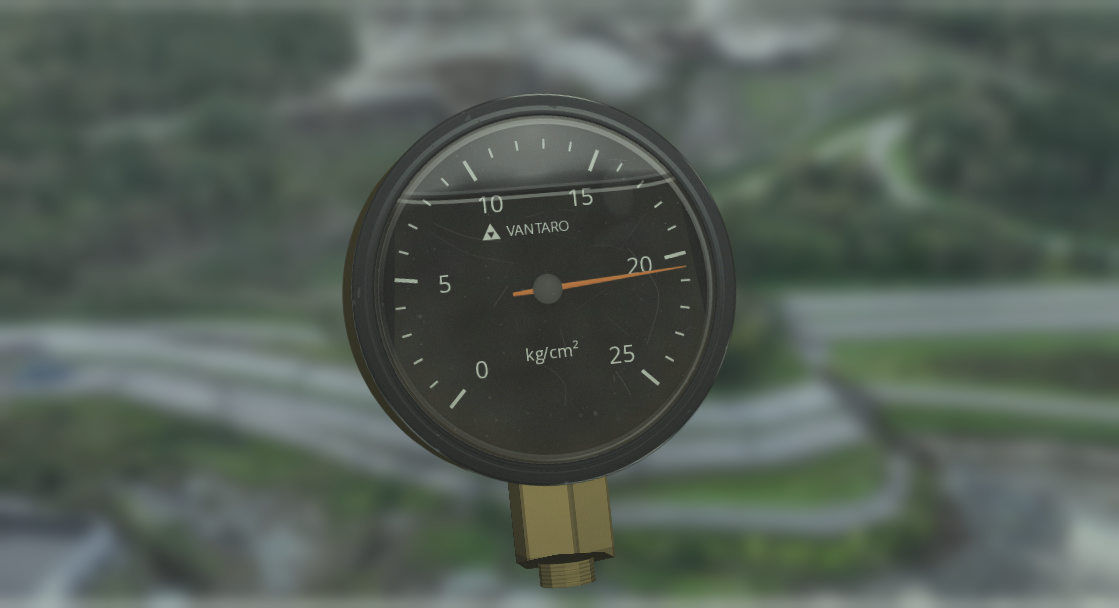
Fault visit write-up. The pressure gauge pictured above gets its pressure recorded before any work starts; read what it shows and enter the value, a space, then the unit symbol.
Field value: 20.5 kg/cm²
